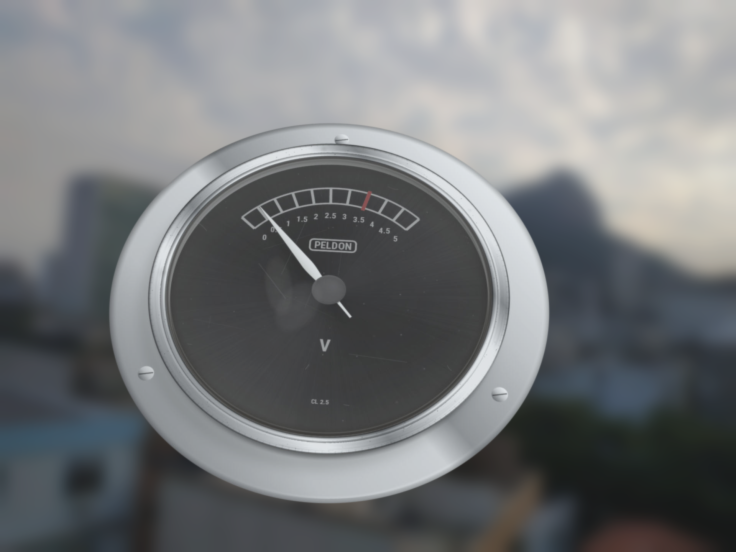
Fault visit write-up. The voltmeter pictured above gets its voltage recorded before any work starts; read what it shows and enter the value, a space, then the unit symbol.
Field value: 0.5 V
